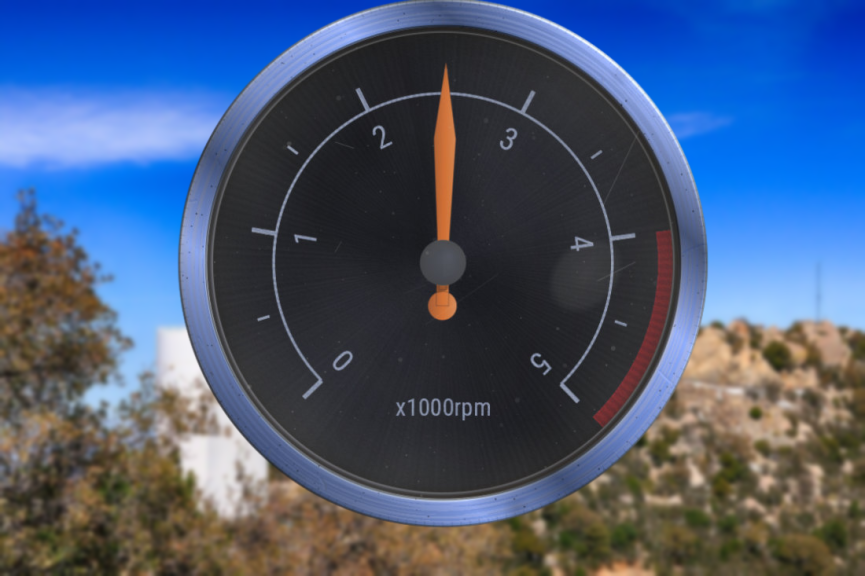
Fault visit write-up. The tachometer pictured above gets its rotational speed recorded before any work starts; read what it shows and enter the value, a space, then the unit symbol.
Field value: 2500 rpm
